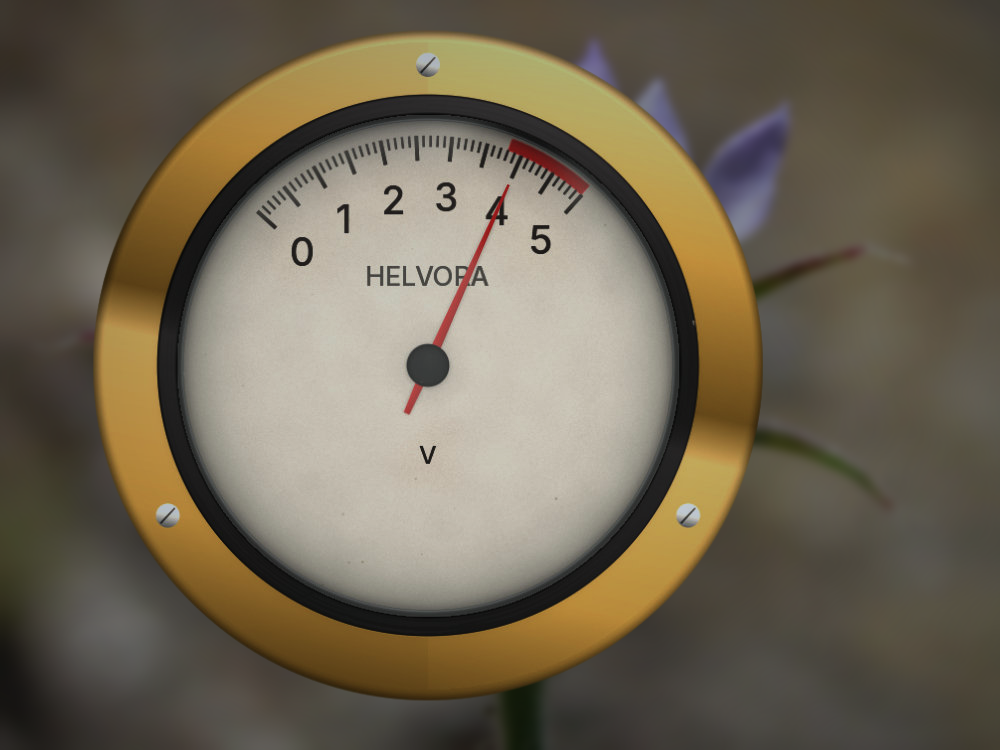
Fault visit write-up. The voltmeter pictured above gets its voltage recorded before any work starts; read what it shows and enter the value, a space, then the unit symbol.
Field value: 4 V
